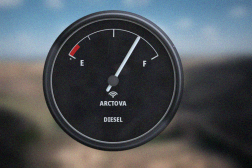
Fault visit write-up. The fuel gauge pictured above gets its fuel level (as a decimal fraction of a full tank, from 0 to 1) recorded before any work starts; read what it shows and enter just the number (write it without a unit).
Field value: 0.75
